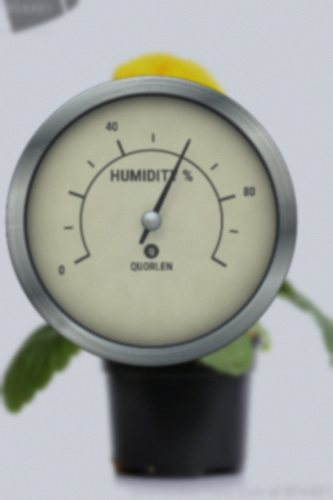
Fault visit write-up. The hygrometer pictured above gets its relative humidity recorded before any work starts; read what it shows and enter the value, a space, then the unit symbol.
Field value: 60 %
